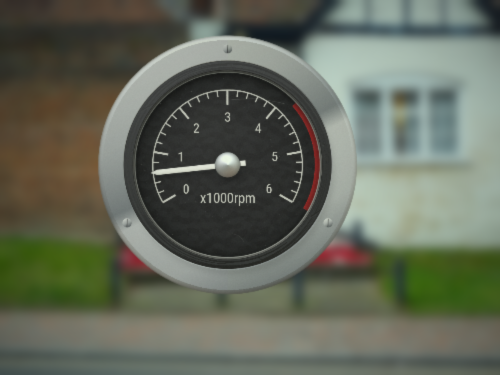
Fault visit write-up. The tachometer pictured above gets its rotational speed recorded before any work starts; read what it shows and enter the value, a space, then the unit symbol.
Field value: 600 rpm
